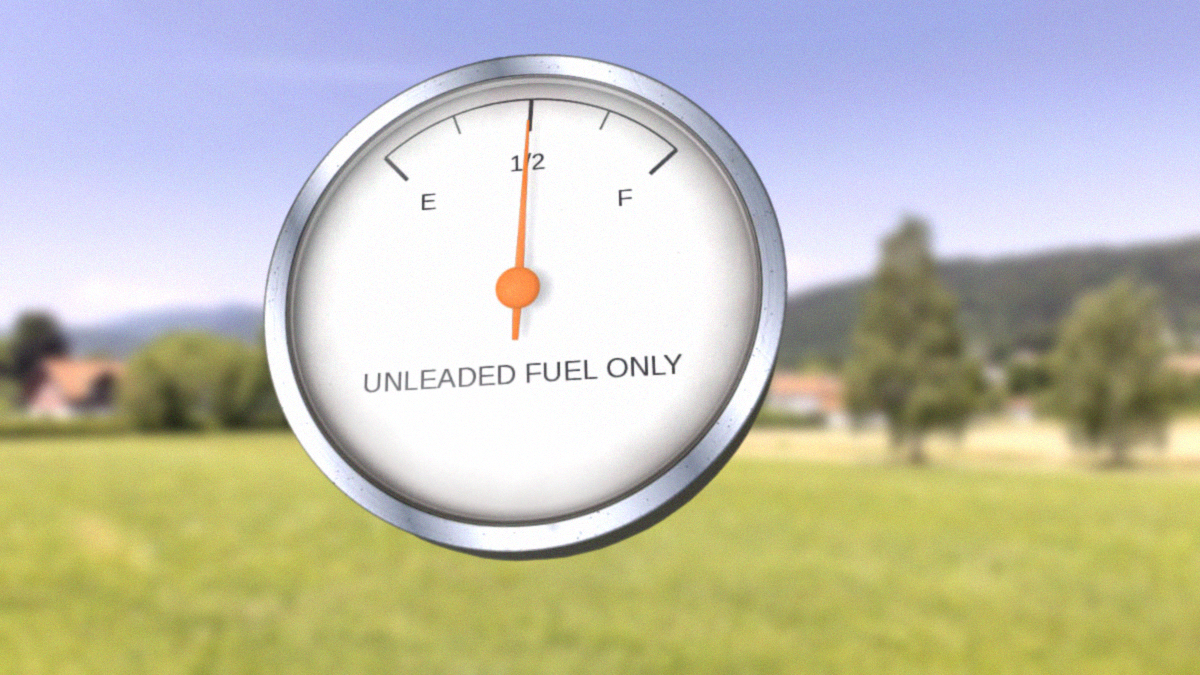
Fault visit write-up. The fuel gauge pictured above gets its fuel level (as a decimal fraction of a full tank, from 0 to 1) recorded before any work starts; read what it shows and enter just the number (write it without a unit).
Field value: 0.5
